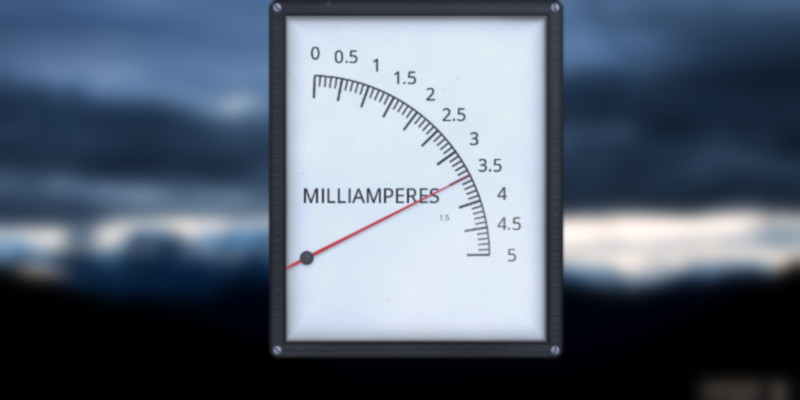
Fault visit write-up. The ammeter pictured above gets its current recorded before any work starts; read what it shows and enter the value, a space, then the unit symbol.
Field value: 3.5 mA
